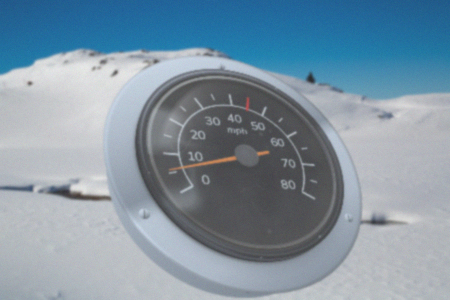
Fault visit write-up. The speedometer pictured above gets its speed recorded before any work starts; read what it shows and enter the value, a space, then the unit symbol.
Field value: 5 mph
